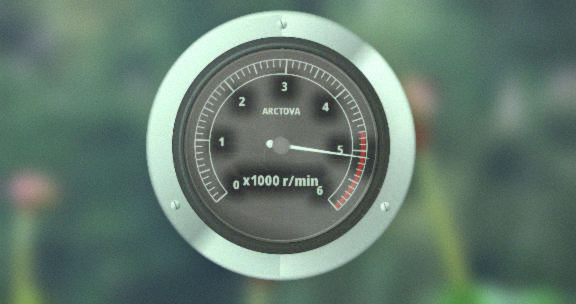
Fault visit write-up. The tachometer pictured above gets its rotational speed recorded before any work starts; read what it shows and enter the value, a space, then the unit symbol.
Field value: 5100 rpm
